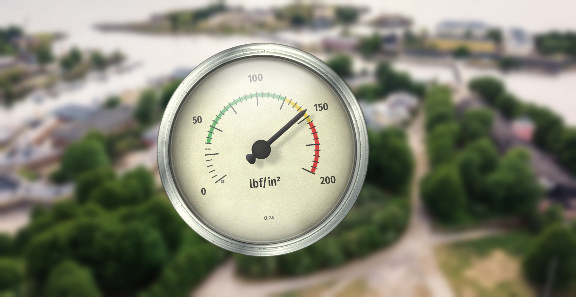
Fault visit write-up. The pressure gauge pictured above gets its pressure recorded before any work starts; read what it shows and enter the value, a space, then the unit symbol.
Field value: 145 psi
